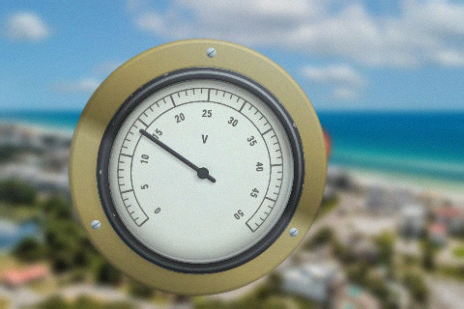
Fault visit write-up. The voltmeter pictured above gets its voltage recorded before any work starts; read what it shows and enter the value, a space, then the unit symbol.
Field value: 14 V
